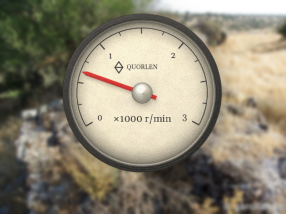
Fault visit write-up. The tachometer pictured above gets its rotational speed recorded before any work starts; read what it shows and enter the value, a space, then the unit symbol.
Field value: 625 rpm
